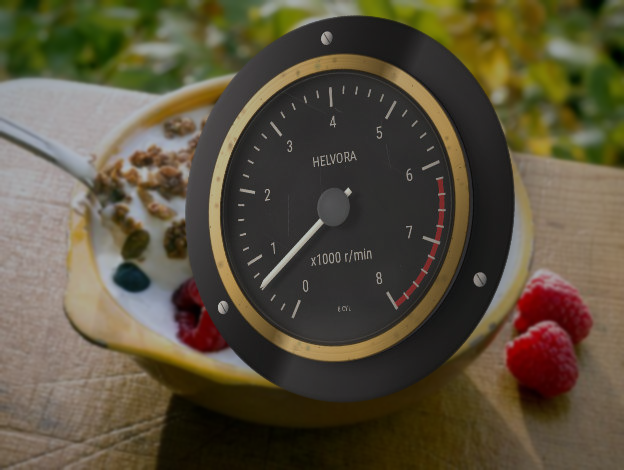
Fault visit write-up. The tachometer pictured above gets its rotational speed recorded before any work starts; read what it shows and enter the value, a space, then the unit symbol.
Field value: 600 rpm
